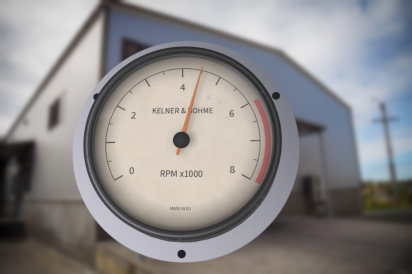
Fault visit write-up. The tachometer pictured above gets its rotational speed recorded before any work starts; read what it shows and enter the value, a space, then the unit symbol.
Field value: 4500 rpm
